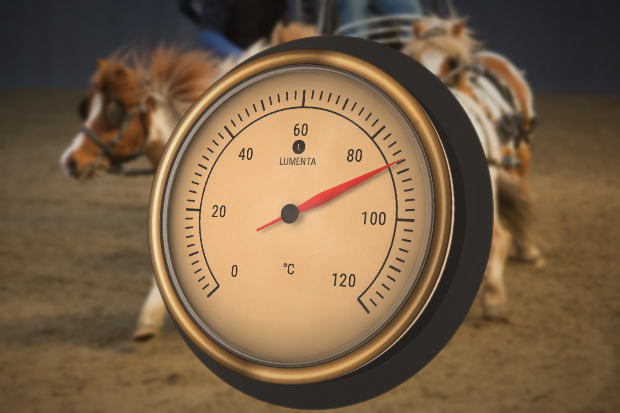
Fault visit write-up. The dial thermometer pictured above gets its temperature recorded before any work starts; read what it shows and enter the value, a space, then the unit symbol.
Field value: 88 °C
